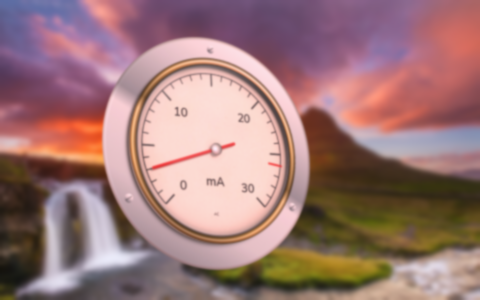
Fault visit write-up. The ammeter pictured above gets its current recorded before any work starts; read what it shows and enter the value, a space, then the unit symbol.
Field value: 3 mA
